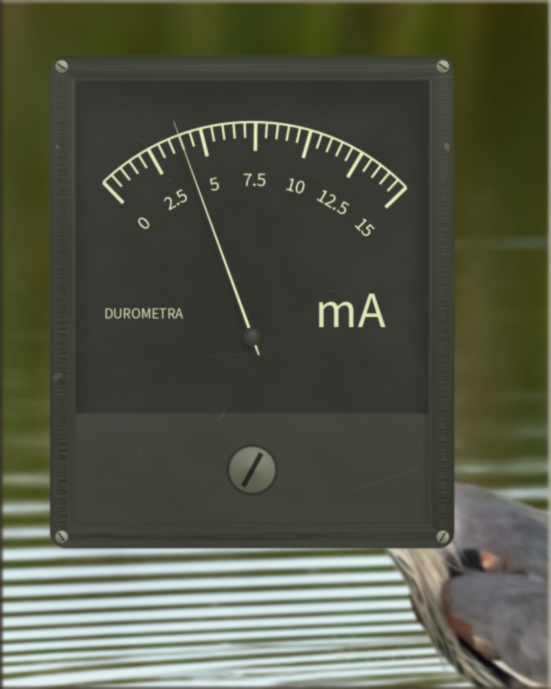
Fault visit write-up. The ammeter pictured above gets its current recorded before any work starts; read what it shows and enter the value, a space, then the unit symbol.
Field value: 4 mA
